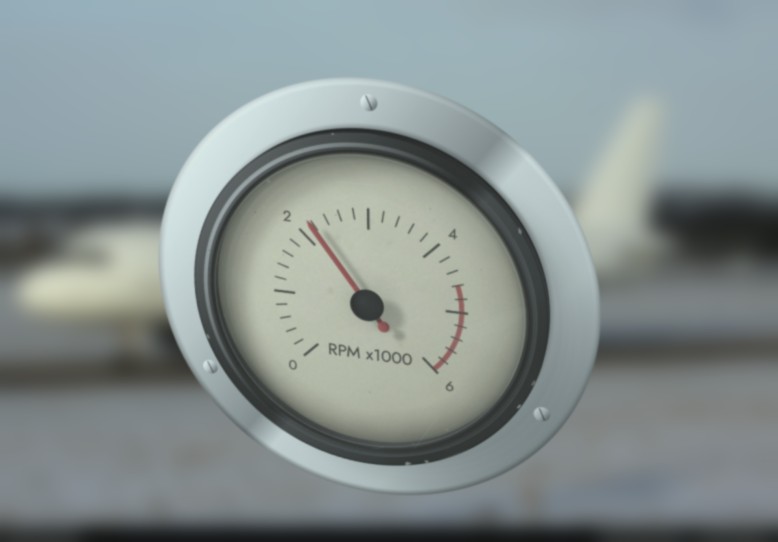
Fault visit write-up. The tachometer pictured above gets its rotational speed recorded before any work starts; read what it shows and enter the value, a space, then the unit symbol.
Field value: 2200 rpm
